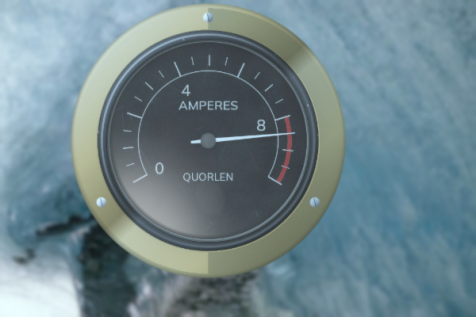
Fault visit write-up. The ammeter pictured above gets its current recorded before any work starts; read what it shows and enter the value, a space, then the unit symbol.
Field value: 8.5 A
